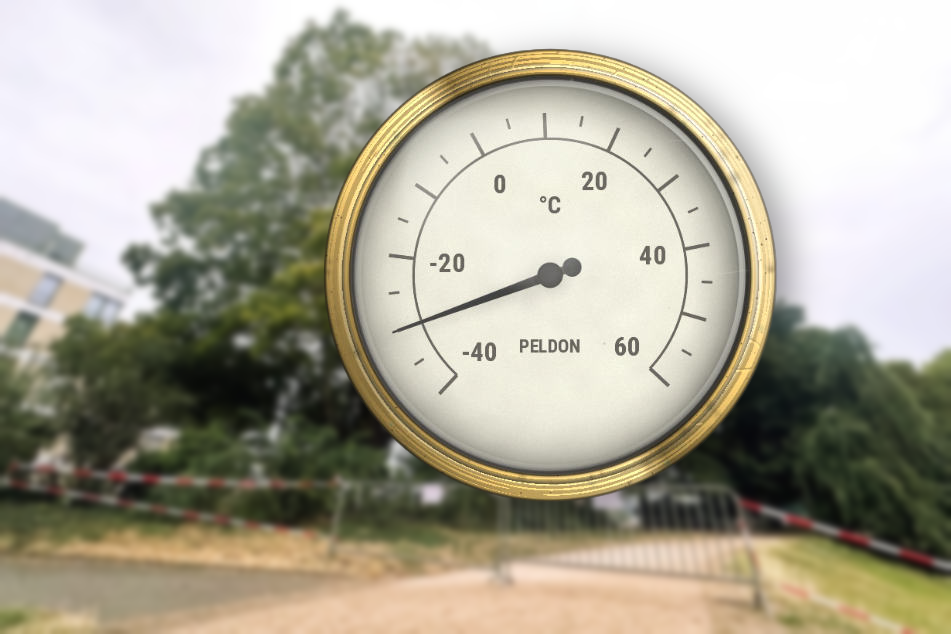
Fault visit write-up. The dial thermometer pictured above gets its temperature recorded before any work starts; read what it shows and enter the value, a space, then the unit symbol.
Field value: -30 °C
